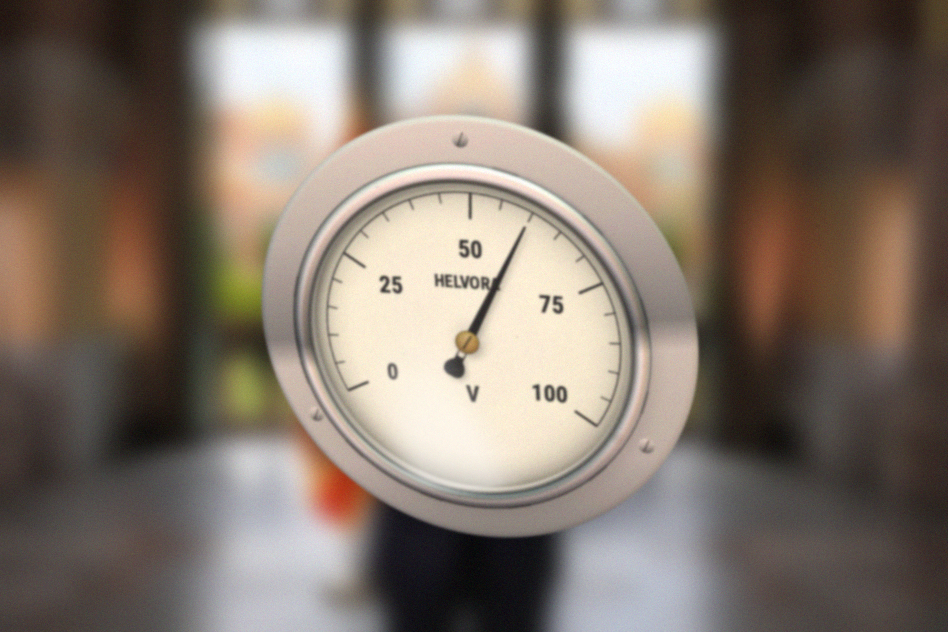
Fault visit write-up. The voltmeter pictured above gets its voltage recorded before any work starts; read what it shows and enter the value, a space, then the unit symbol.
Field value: 60 V
